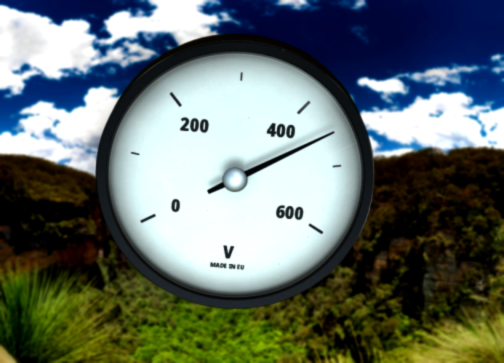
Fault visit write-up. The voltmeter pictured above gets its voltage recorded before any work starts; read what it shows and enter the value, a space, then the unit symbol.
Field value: 450 V
